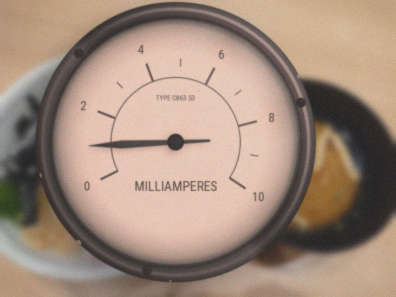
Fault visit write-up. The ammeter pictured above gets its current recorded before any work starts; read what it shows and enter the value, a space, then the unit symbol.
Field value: 1 mA
